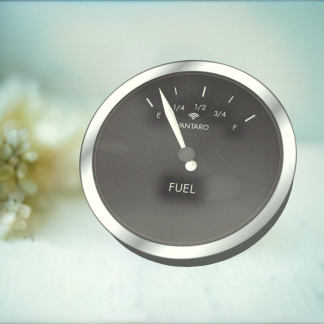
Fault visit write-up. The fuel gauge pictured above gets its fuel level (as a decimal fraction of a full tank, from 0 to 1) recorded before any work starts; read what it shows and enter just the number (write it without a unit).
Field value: 0.125
